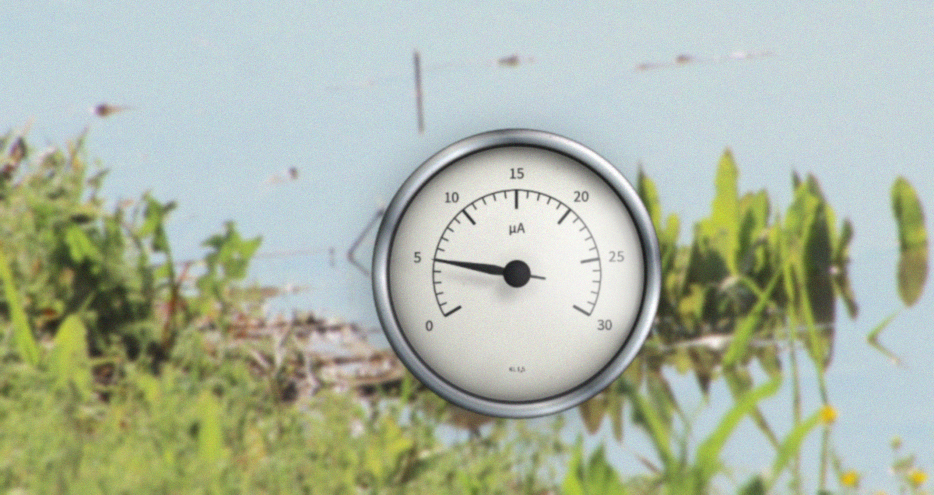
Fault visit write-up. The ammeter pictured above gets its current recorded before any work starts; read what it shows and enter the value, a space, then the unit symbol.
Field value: 5 µA
